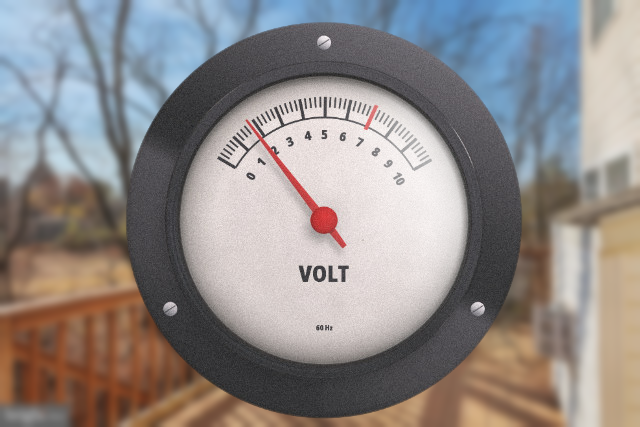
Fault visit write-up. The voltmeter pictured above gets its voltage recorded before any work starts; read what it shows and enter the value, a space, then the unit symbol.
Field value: 1.8 V
